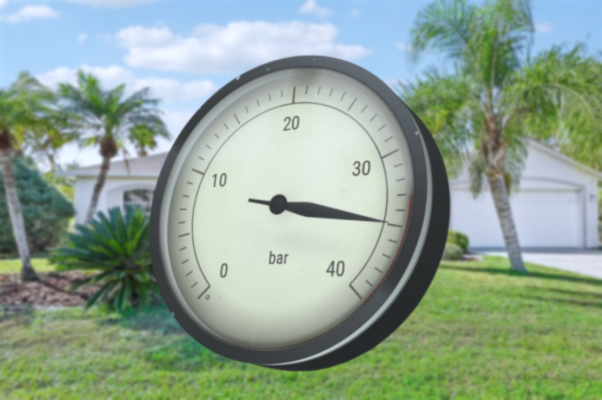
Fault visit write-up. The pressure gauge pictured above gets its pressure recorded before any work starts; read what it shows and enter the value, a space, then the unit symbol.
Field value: 35 bar
